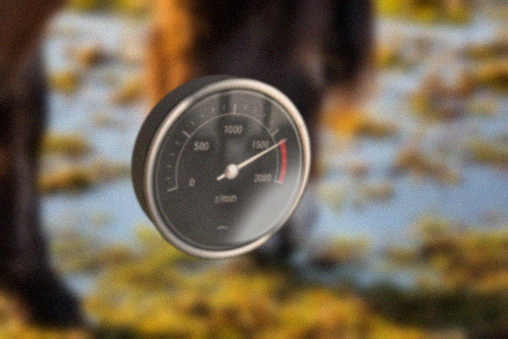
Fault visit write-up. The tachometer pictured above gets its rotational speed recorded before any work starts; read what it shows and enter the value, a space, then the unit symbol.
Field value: 1600 rpm
